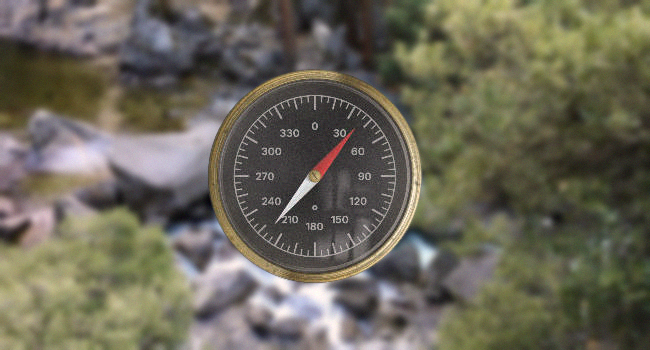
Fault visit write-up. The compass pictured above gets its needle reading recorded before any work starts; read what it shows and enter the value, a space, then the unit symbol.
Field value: 40 °
